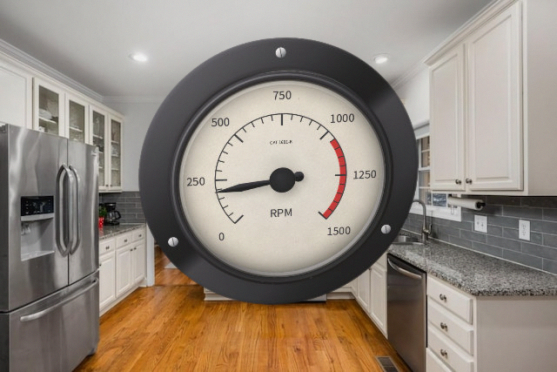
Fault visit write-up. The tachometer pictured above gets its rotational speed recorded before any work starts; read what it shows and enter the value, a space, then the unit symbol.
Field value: 200 rpm
